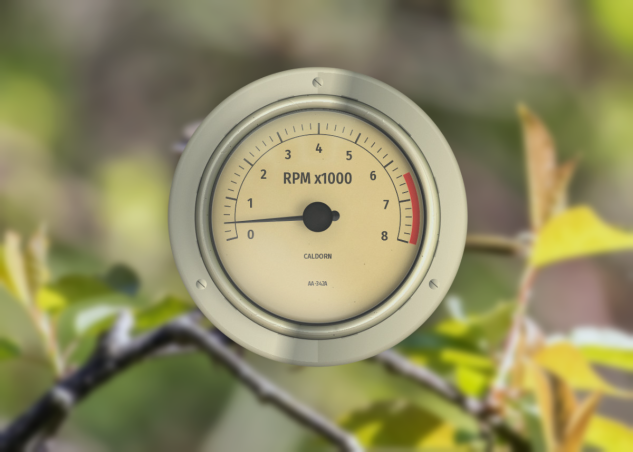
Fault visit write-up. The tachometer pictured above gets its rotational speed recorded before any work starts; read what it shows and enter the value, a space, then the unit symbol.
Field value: 400 rpm
